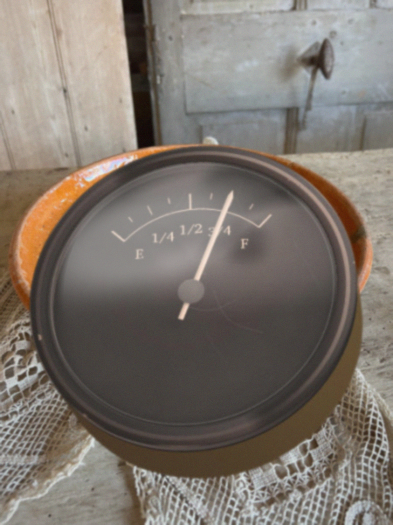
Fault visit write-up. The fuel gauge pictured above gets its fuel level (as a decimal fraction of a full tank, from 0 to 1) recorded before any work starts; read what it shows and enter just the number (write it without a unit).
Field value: 0.75
